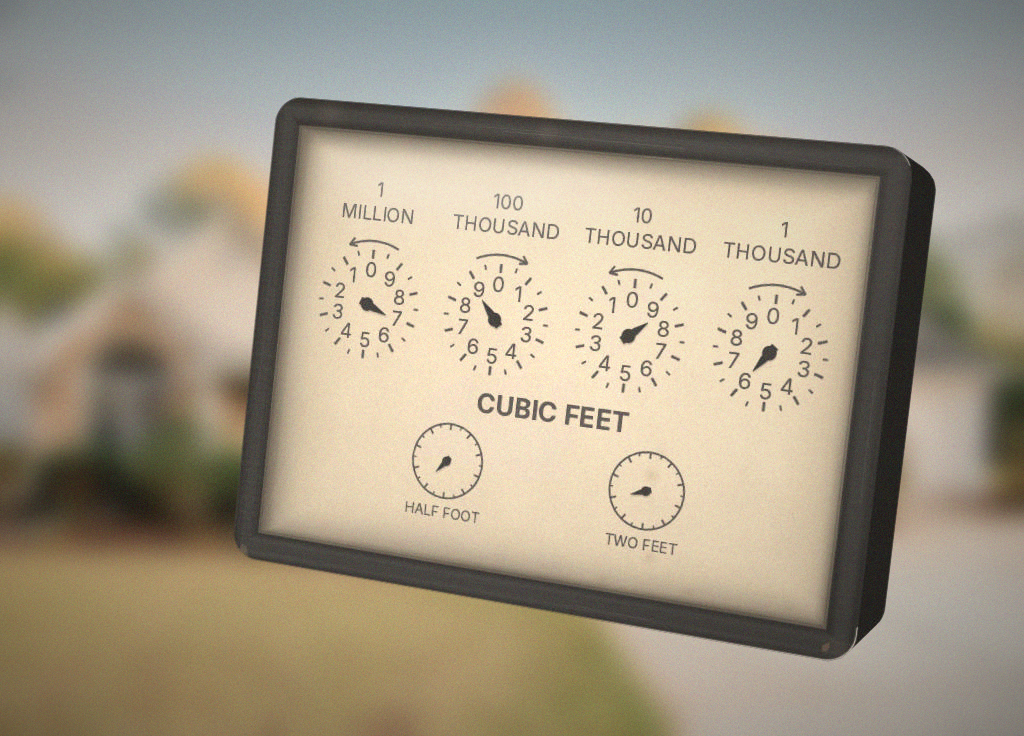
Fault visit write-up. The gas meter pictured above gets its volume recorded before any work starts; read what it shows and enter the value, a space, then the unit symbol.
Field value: 688600 ft³
